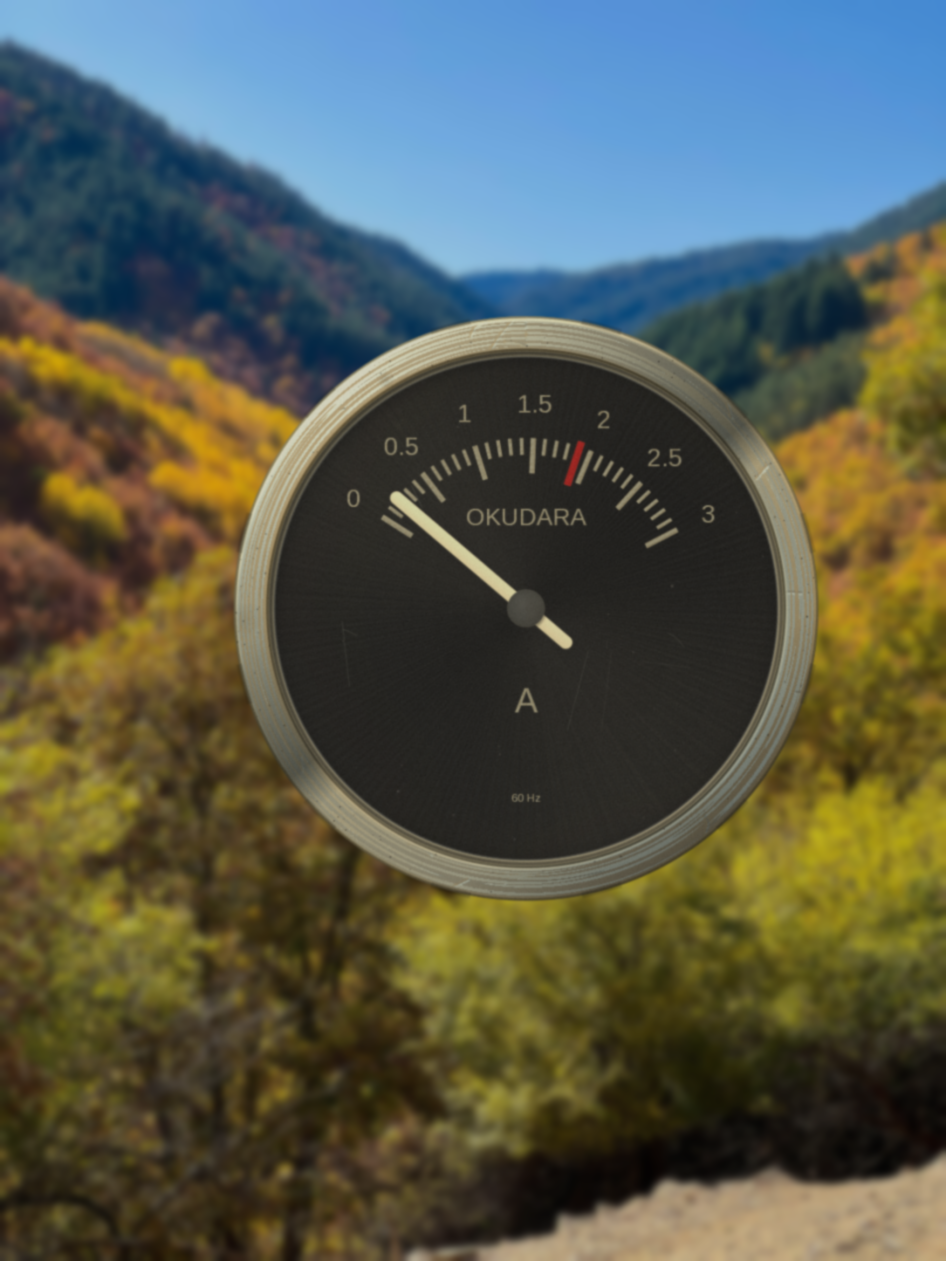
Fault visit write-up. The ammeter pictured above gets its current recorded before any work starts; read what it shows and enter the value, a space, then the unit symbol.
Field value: 0.2 A
